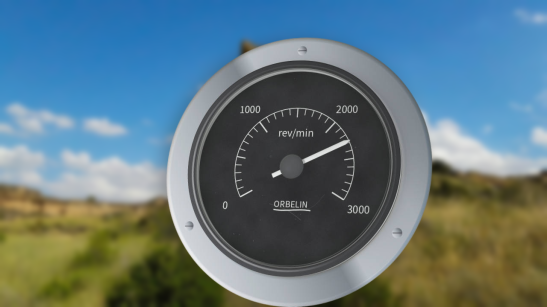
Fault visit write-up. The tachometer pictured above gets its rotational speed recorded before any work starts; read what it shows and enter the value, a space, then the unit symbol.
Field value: 2300 rpm
